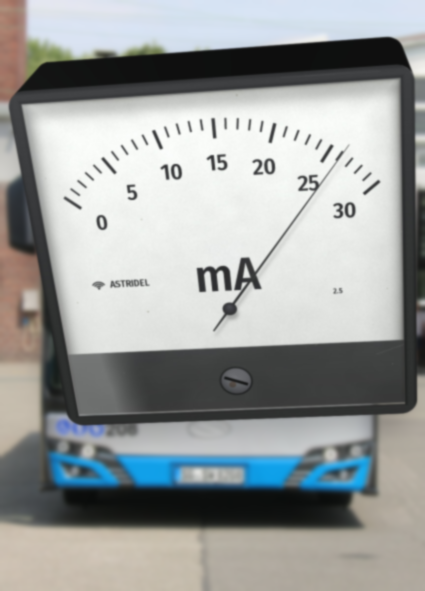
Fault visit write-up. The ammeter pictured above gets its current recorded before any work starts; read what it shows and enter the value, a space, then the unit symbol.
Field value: 26 mA
